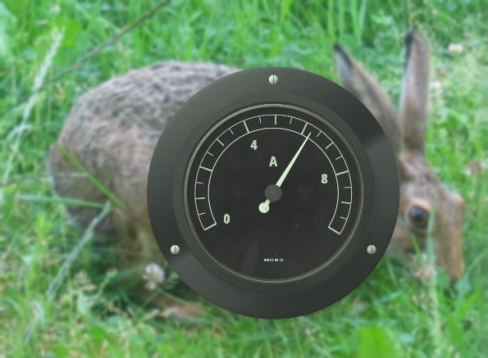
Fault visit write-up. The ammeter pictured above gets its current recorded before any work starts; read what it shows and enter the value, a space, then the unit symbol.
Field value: 6.25 A
